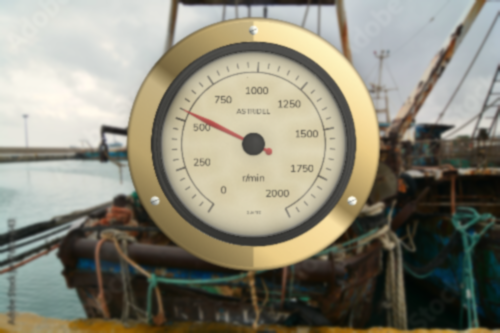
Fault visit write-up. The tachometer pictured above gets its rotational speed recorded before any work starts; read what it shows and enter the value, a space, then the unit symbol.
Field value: 550 rpm
